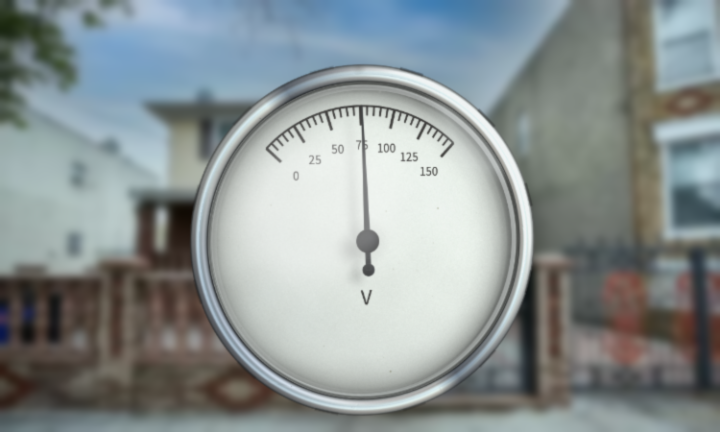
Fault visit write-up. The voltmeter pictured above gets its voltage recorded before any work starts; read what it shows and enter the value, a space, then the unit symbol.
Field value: 75 V
